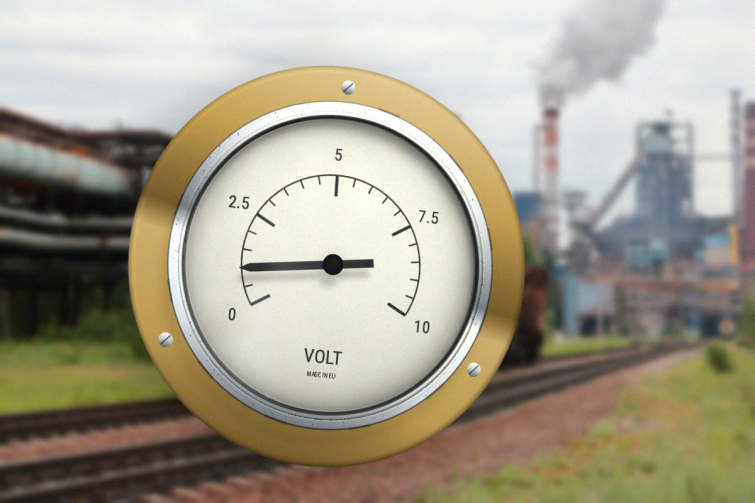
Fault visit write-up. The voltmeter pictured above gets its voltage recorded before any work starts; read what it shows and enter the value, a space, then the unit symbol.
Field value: 1 V
